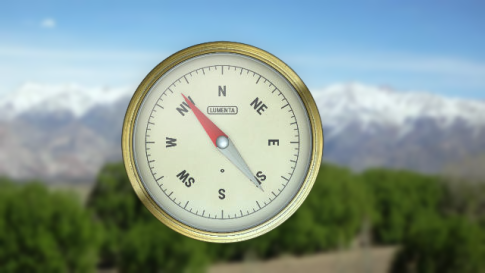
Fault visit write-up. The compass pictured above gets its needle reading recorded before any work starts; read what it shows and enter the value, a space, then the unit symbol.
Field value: 320 °
